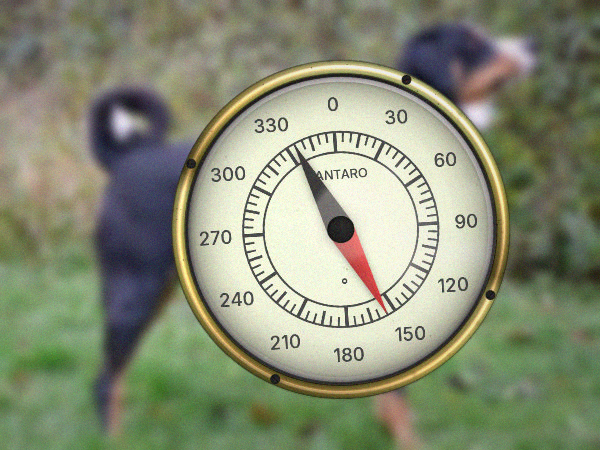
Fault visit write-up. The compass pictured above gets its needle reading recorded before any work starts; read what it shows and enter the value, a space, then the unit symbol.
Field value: 155 °
